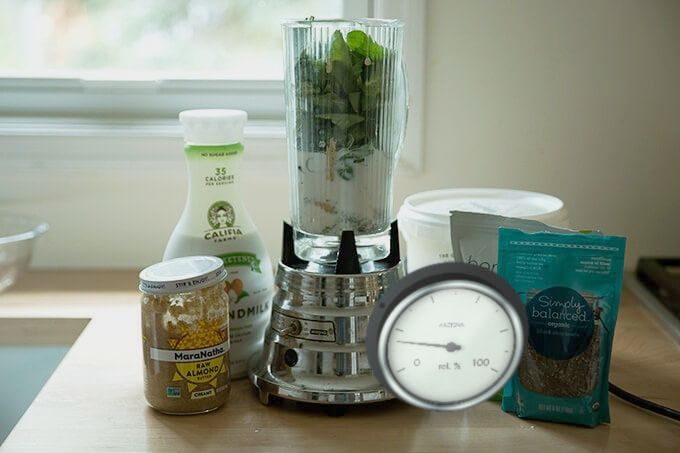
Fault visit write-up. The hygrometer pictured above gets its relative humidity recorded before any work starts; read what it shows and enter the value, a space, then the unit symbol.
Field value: 15 %
